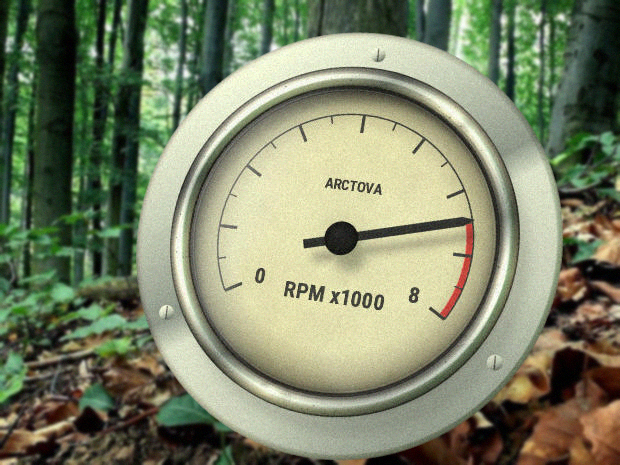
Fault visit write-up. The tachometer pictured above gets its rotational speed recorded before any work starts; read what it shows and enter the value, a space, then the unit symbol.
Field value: 6500 rpm
